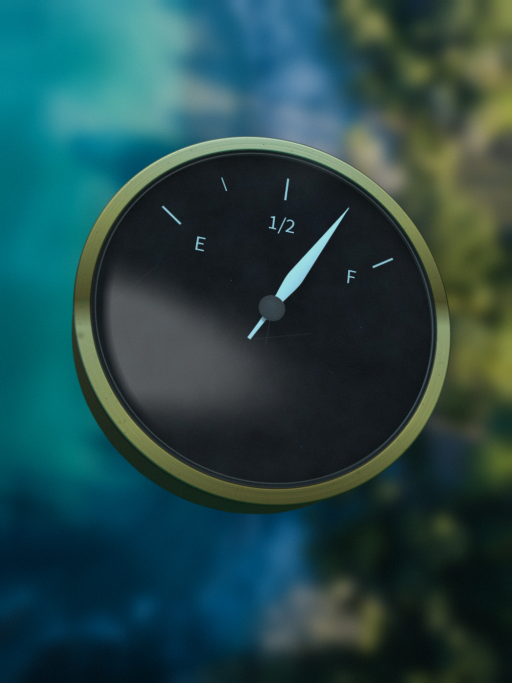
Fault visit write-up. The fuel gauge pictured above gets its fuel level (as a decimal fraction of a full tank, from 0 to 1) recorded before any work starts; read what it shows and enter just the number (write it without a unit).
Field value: 0.75
